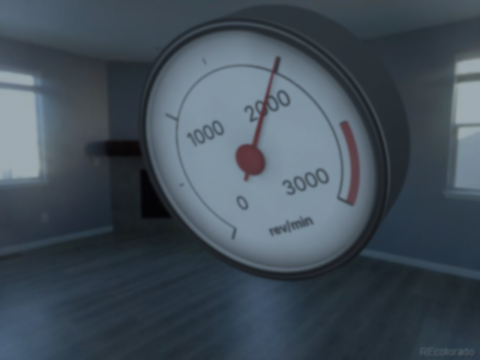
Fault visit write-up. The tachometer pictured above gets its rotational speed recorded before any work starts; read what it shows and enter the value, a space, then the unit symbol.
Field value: 2000 rpm
